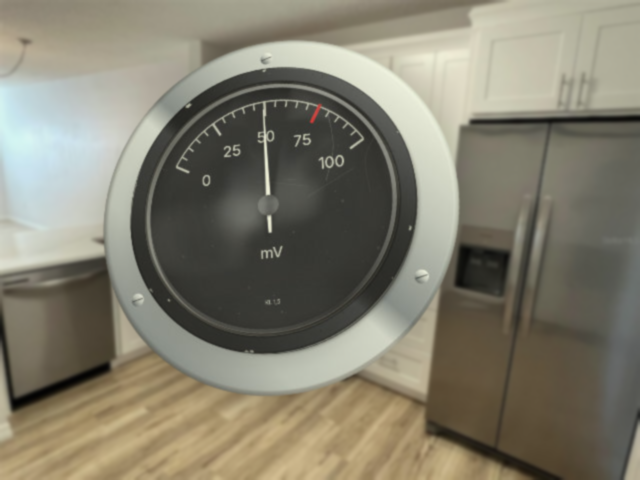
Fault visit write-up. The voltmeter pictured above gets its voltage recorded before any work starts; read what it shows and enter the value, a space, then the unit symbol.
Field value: 50 mV
